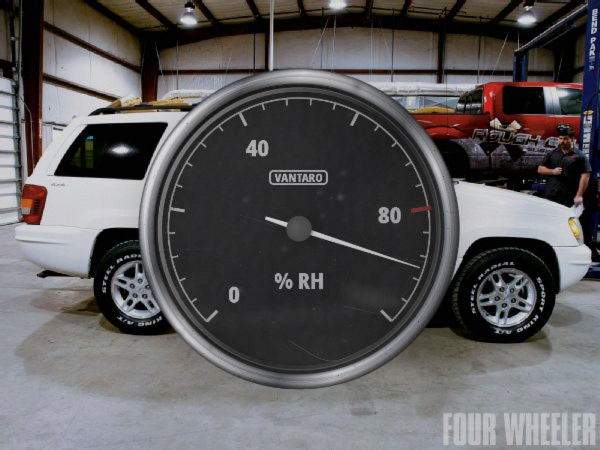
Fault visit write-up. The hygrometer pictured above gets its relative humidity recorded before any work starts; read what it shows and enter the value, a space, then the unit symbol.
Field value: 90 %
